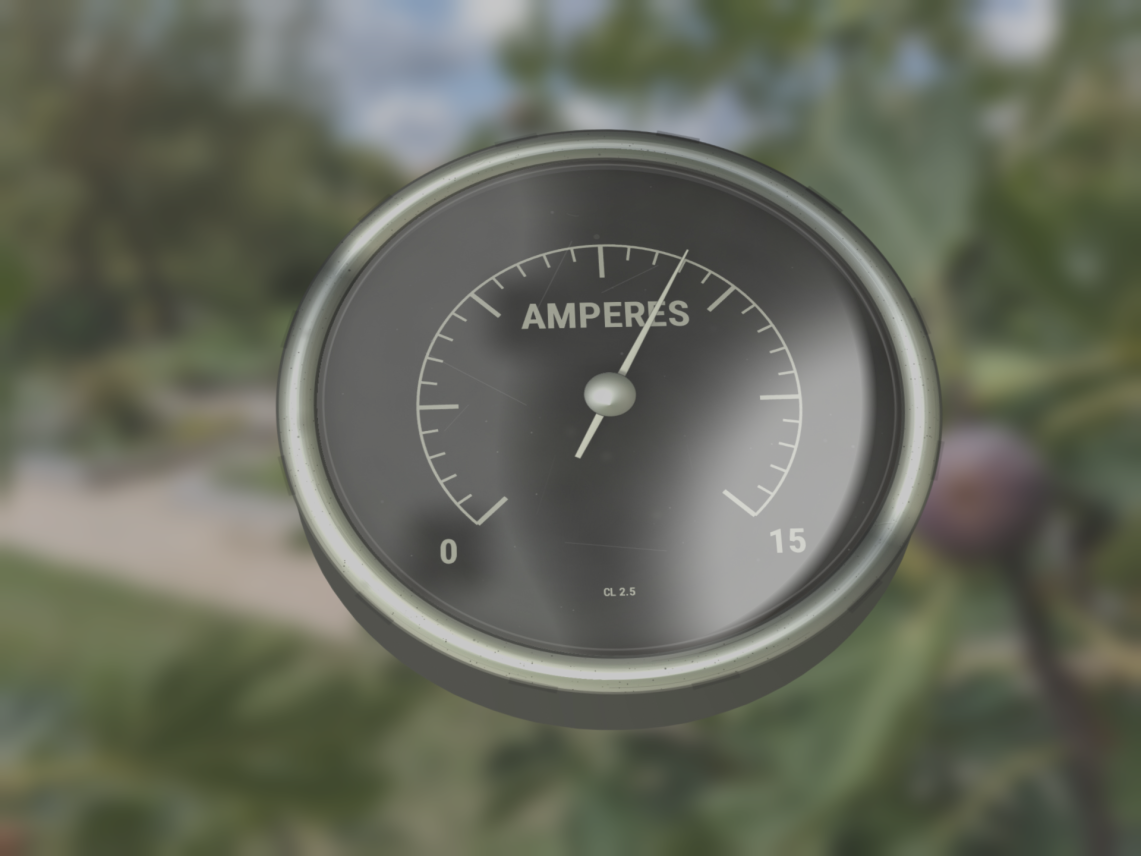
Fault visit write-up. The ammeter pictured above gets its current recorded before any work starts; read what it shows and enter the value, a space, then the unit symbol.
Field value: 9 A
